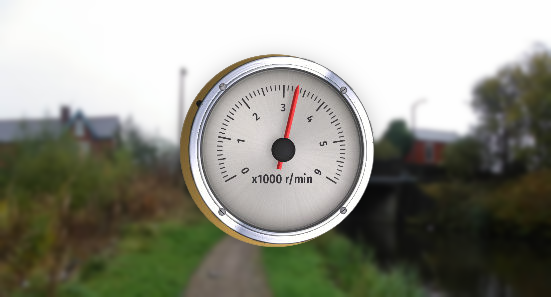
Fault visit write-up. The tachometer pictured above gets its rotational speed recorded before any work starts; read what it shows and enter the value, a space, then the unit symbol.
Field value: 3300 rpm
